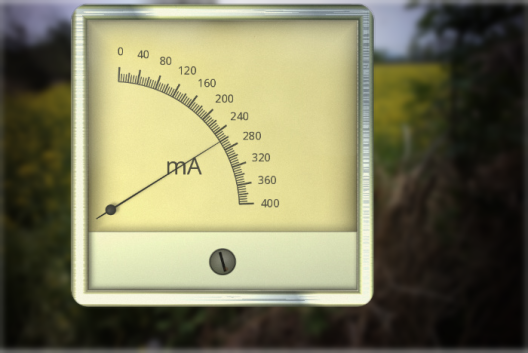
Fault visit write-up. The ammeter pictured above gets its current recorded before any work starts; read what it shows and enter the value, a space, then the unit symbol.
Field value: 260 mA
